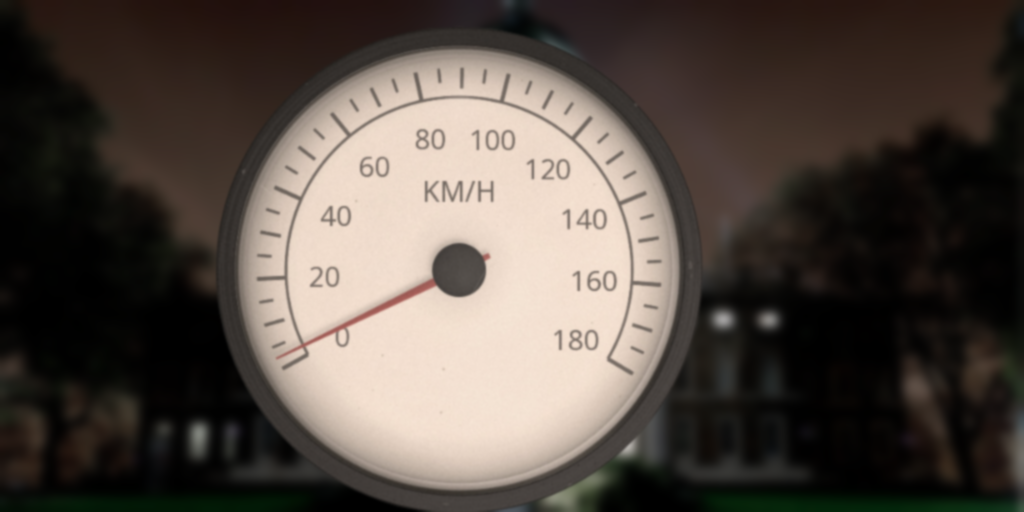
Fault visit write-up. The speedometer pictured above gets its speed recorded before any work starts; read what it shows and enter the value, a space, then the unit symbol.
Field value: 2.5 km/h
